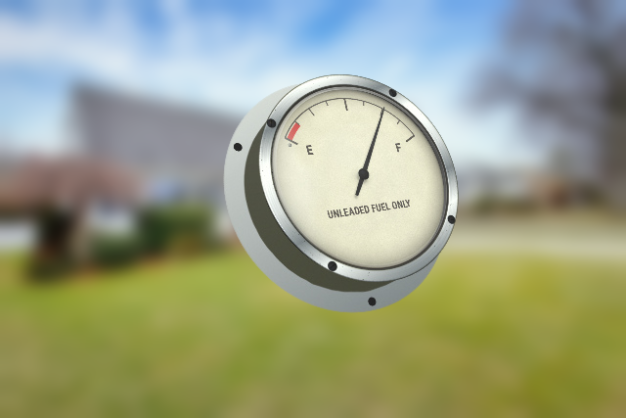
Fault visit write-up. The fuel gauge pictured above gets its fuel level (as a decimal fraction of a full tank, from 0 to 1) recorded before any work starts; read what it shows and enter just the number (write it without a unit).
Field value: 0.75
